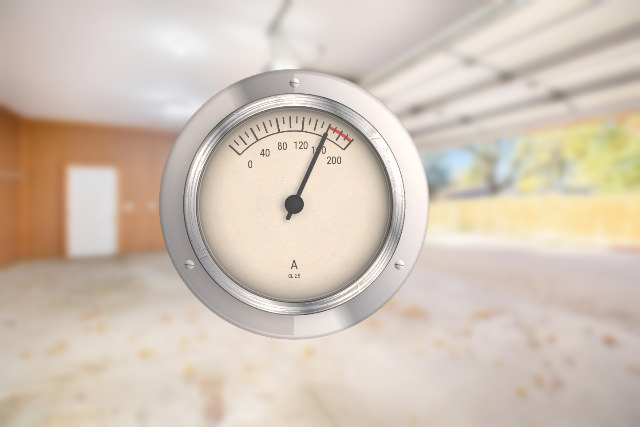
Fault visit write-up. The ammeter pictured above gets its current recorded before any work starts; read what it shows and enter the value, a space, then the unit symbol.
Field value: 160 A
